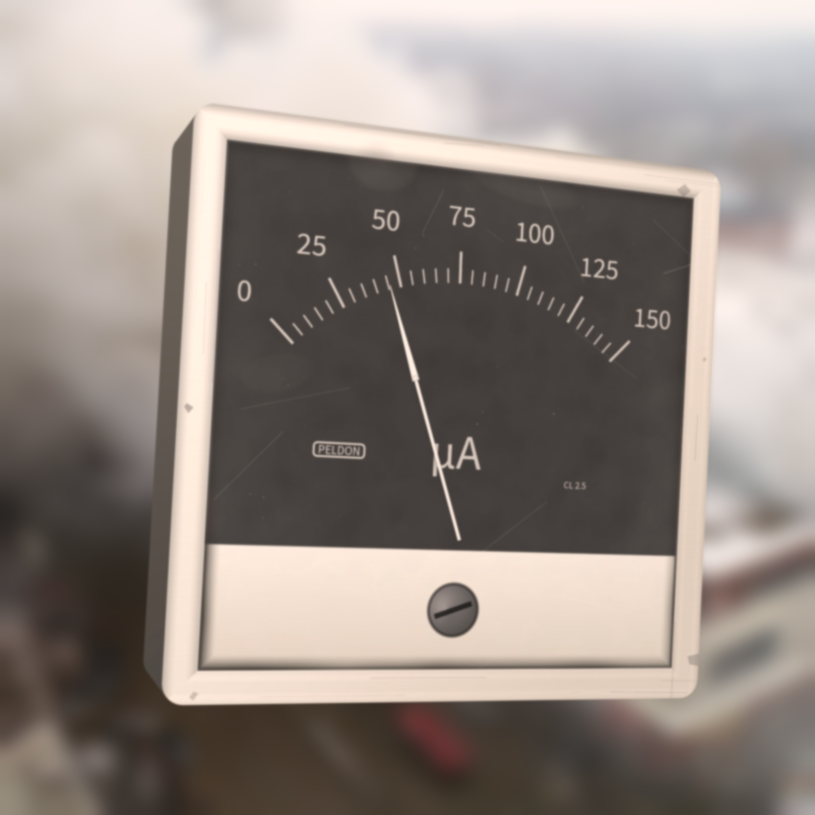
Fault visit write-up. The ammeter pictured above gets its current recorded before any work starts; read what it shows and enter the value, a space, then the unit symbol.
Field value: 45 µA
